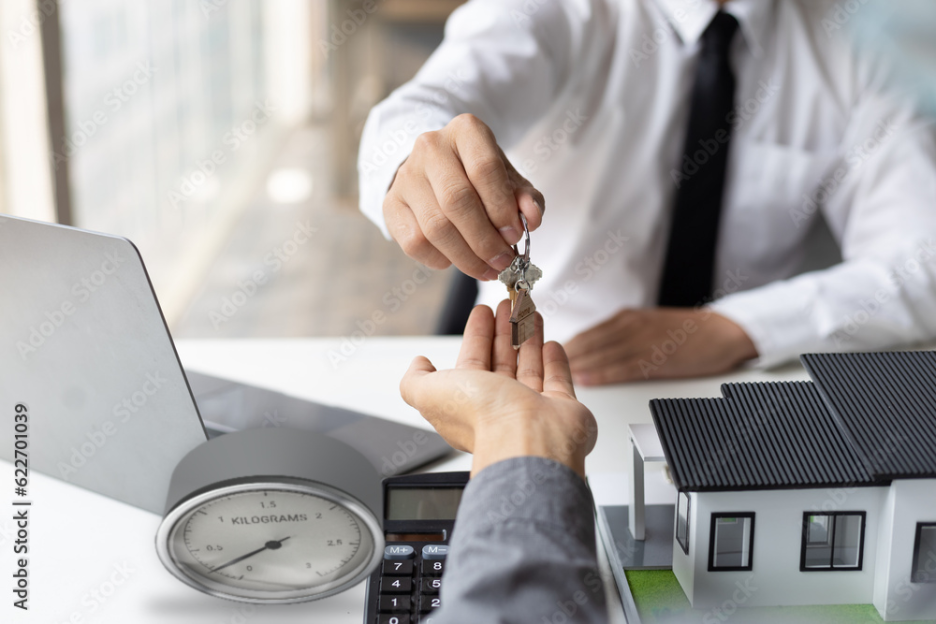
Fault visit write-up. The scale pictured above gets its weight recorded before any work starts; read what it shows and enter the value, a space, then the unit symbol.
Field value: 0.25 kg
